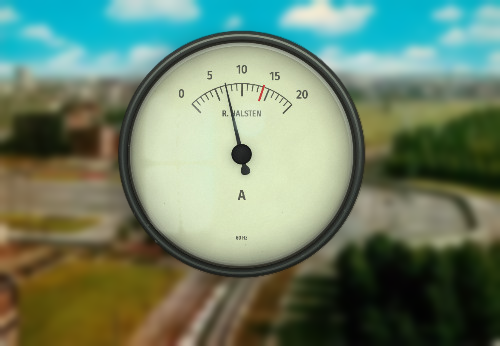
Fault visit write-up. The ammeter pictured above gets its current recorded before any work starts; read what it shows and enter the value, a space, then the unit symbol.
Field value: 7 A
